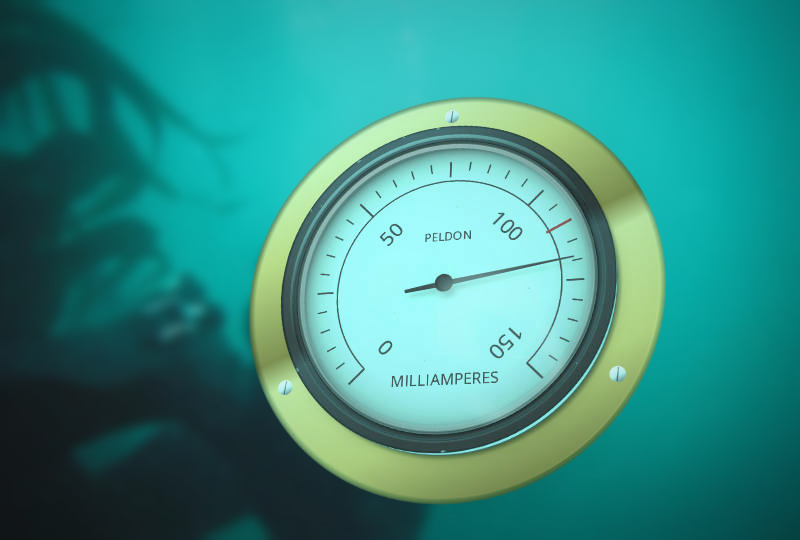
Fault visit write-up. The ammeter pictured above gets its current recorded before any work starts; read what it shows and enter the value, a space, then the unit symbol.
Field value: 120 mA
